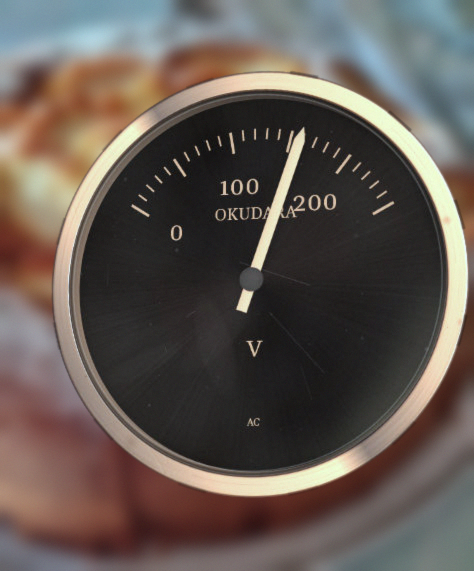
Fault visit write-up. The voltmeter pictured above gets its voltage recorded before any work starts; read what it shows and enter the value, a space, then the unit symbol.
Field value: 160 V
